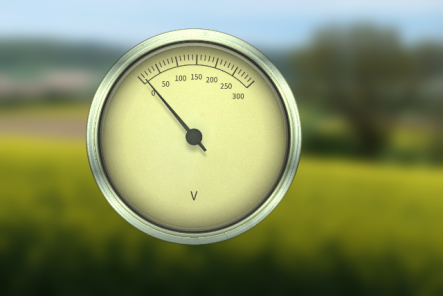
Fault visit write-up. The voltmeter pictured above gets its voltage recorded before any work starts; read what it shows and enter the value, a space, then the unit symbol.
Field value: 10 V
